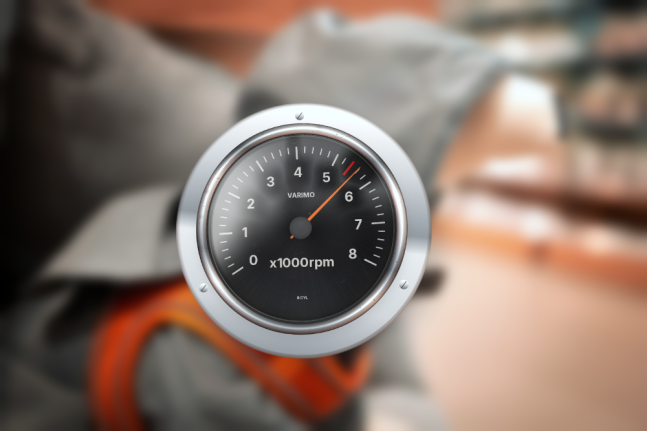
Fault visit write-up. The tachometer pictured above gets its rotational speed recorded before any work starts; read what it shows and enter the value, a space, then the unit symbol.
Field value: 5600 rpm
